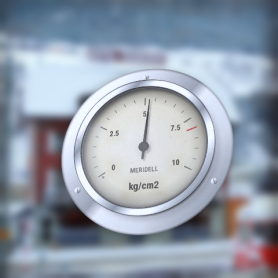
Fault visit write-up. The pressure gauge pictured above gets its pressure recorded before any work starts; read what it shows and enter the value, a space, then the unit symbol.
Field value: 5.25 kg/cm²
